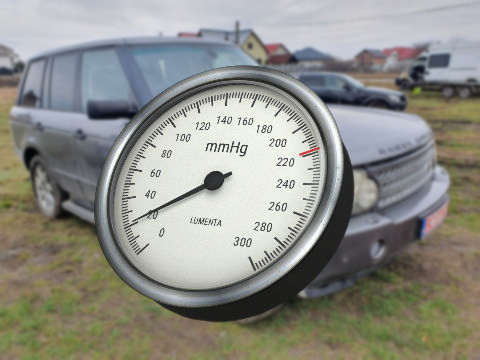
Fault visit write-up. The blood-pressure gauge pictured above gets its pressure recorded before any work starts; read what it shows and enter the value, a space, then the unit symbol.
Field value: 20 mmHg
